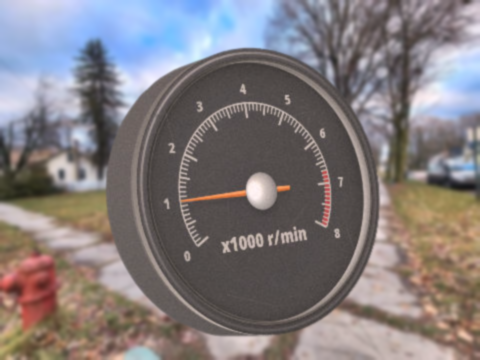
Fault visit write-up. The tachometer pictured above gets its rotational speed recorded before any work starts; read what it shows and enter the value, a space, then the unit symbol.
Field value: 1000 rpm
